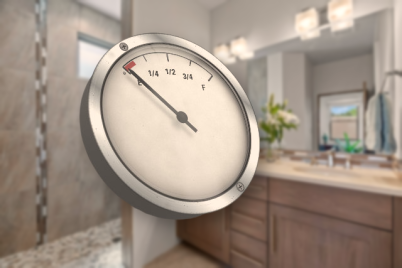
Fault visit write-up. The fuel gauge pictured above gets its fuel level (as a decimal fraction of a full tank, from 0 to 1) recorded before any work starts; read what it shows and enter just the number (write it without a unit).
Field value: 0
